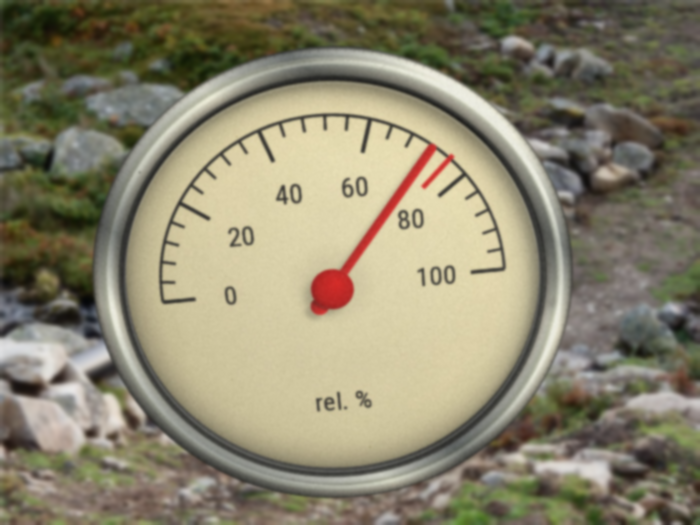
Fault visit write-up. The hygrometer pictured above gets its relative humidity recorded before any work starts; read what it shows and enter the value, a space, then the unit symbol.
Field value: 72 %
